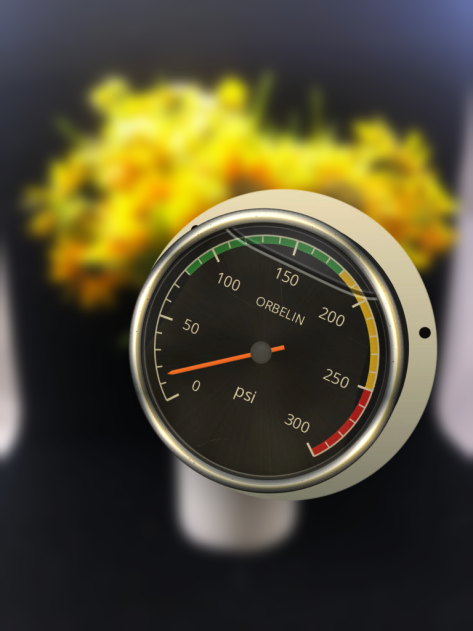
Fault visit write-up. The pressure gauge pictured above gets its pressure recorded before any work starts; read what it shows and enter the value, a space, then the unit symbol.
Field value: 15 psi
